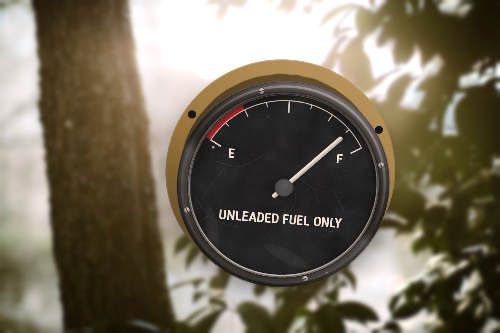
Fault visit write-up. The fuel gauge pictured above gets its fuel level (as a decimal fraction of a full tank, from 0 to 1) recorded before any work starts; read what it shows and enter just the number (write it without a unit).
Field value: 0.875
